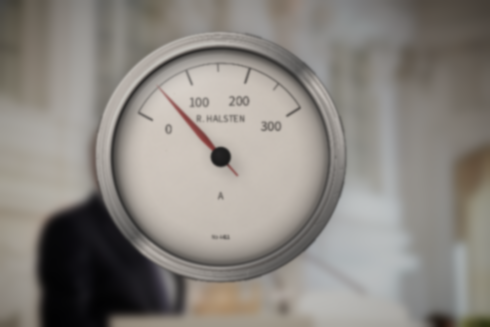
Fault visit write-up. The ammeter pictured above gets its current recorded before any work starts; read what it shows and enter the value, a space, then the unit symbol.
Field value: 50 A
